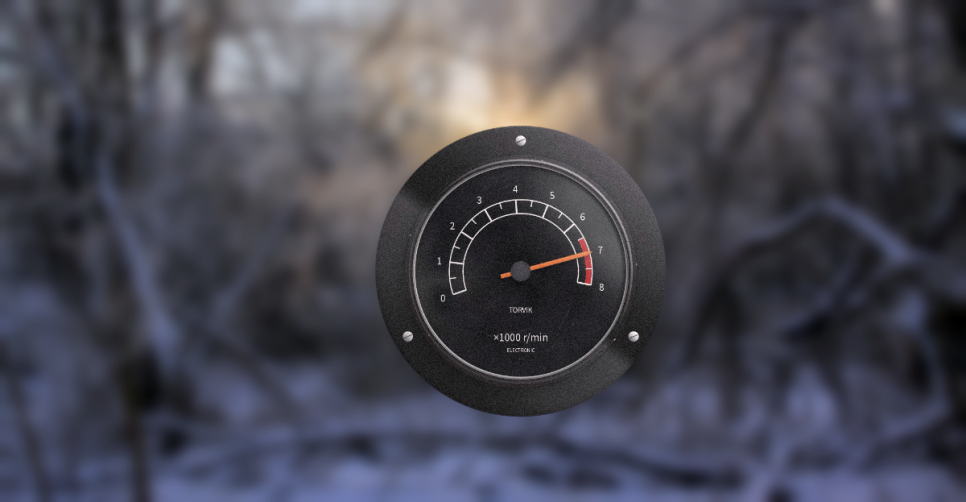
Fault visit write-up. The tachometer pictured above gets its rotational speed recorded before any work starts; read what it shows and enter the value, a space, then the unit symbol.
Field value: 7000 rpm
